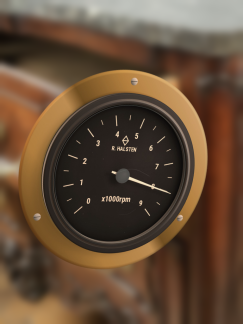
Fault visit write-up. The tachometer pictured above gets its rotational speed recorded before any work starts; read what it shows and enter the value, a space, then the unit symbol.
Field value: 8000 rpm
